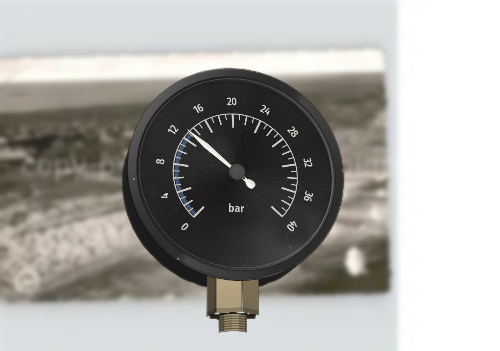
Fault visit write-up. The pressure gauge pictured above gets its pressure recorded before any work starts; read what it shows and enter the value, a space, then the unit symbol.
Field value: 13 bar
